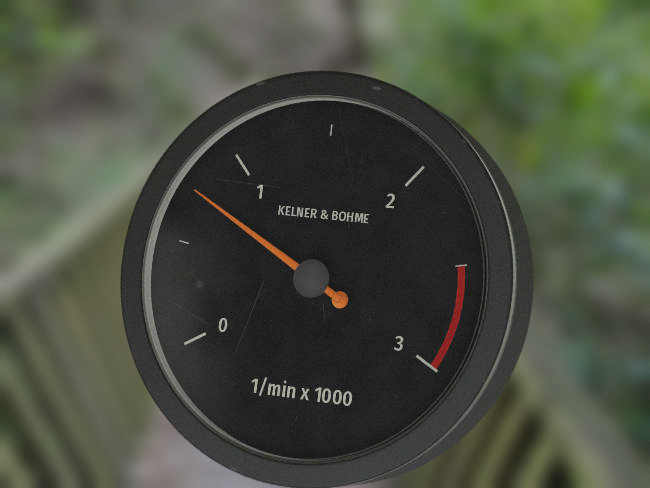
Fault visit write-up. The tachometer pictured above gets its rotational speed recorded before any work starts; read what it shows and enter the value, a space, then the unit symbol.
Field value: 750 rpm
